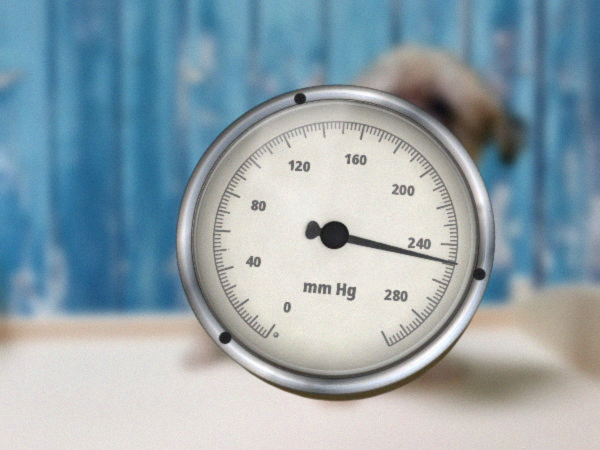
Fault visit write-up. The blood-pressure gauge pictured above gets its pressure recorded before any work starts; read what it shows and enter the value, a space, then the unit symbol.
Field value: 250 mmHg
